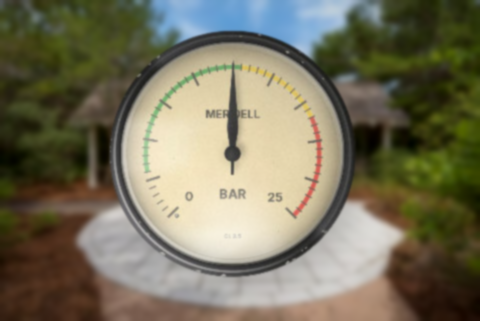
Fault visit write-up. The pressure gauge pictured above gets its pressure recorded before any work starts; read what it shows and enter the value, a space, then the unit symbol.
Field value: 12.5 bar
